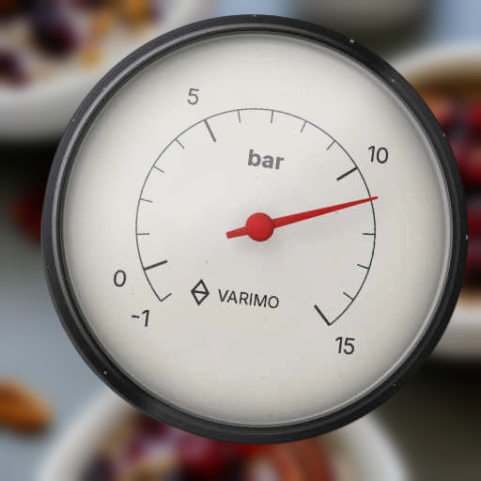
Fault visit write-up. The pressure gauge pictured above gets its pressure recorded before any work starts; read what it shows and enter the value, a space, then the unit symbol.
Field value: 11 bar
